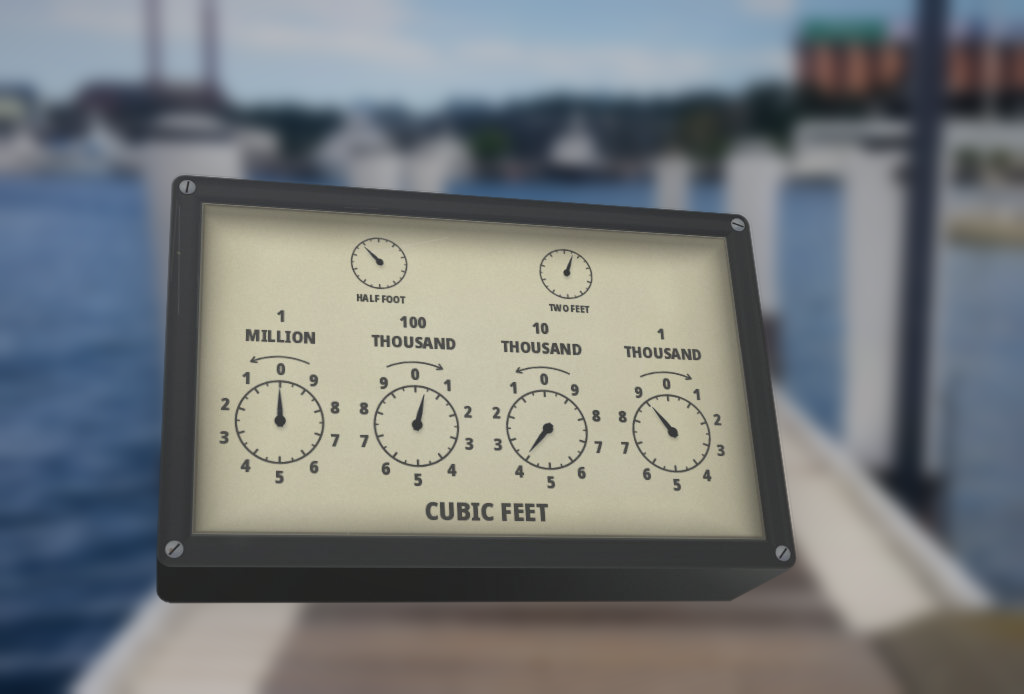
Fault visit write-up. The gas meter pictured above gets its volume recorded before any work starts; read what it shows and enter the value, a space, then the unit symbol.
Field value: 3900 ft³
